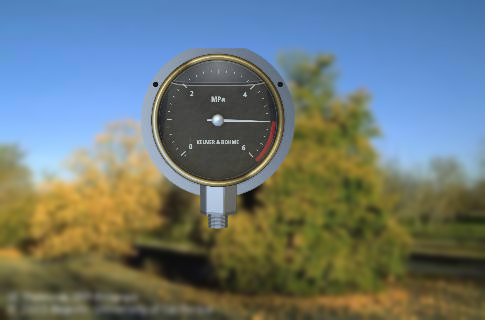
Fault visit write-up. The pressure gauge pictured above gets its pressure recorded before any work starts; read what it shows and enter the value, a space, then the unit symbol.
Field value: 5 MPa
